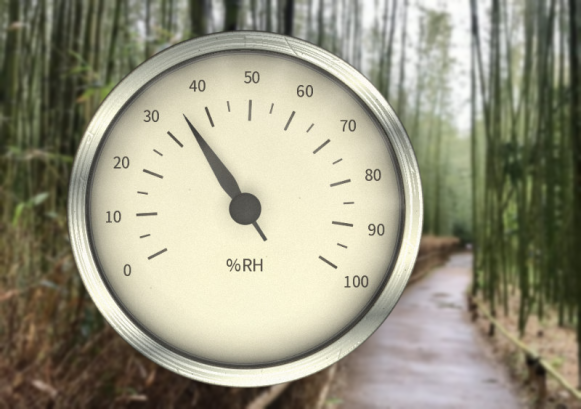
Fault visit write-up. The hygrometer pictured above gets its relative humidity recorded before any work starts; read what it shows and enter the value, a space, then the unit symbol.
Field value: 35 %
